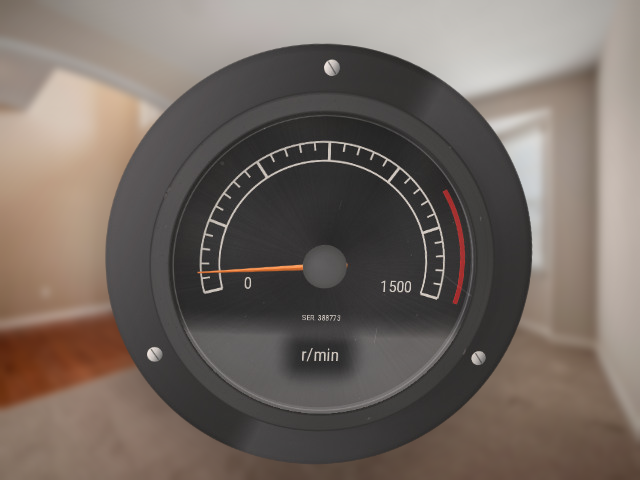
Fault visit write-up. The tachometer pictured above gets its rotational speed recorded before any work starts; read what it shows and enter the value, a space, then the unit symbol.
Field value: 75 rpm
